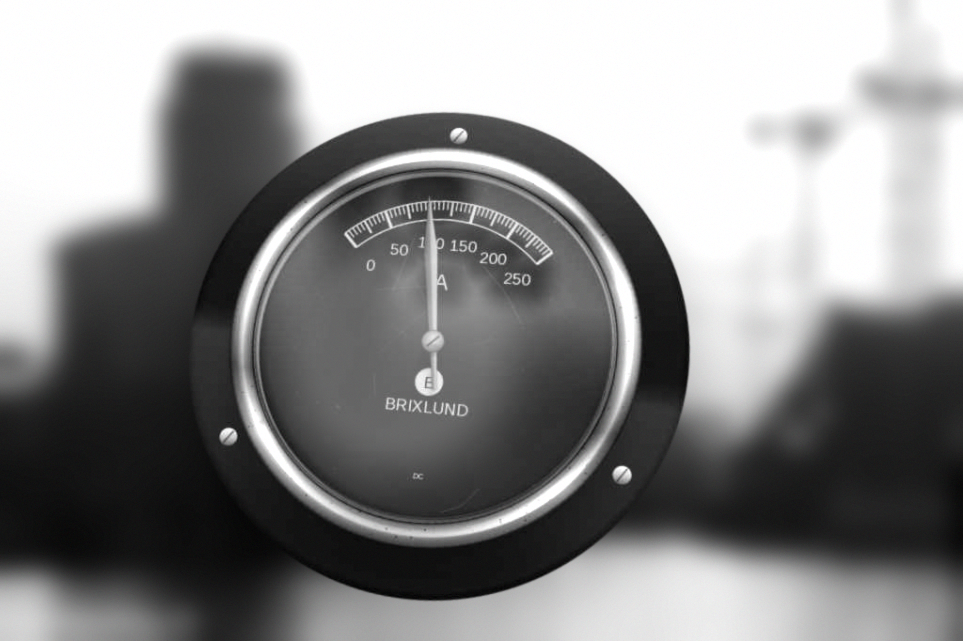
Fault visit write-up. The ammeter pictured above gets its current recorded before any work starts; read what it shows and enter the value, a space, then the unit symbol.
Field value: 100 A
